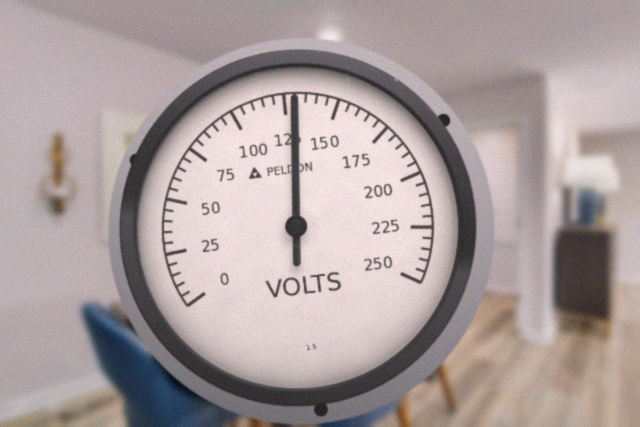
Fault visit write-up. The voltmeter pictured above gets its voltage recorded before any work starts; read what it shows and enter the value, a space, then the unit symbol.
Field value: 130 V
